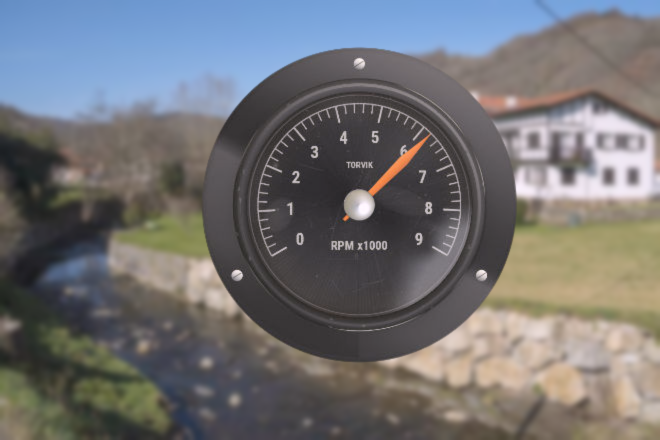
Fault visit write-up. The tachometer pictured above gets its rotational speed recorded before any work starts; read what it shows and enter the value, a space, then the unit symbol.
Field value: 6200 rpm
